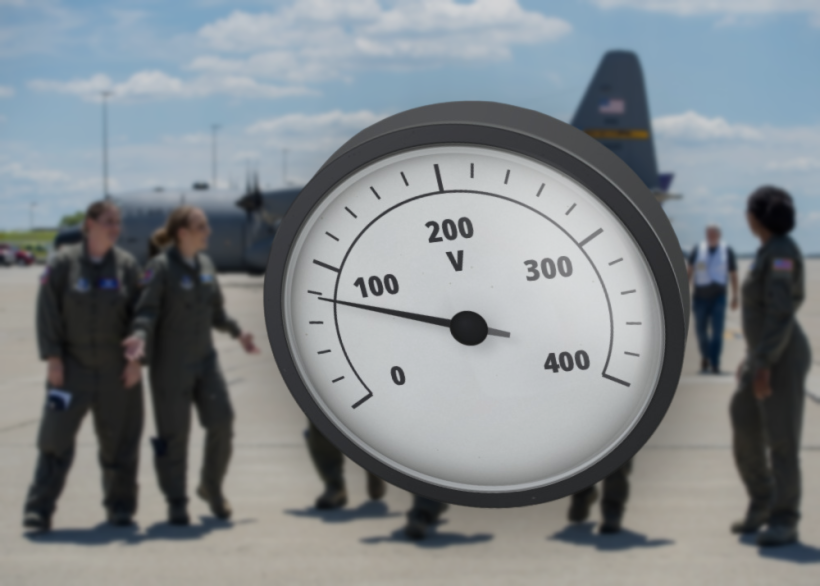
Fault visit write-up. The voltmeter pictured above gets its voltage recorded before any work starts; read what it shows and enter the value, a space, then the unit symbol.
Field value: 80 V
